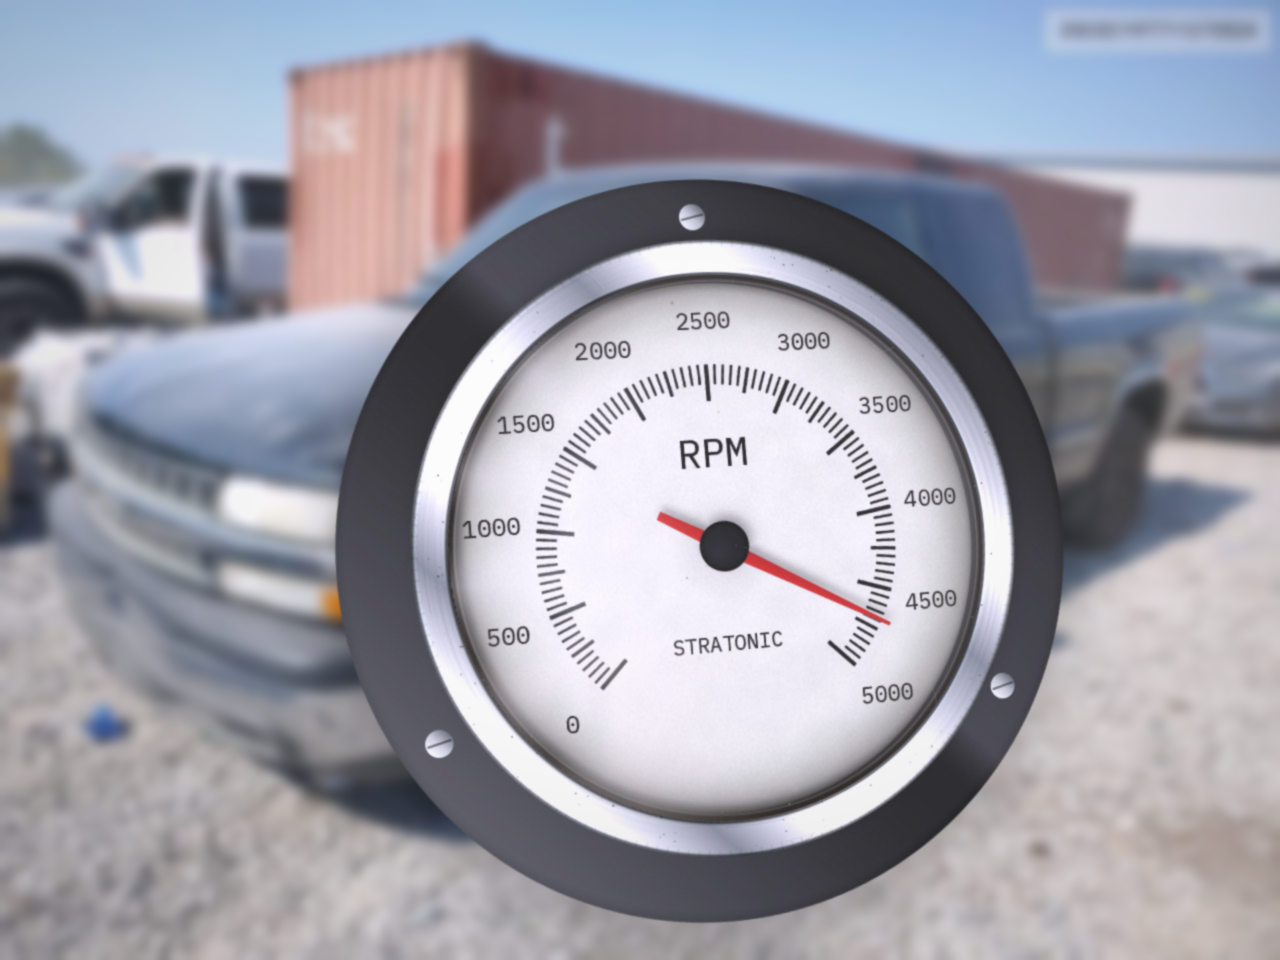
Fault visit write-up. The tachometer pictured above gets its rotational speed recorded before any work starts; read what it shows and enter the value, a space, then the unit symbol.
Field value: 4700 rpm
